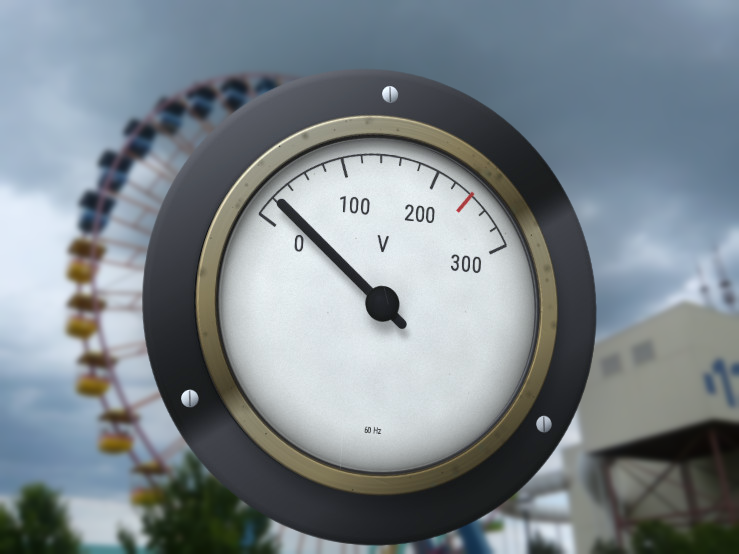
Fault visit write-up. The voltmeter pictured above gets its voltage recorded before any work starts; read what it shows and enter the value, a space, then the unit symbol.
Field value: 20 V
